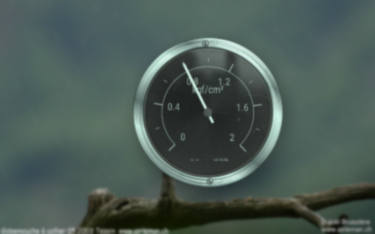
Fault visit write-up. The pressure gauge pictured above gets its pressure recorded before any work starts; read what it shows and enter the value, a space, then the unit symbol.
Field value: 0.8 kg/cm²
